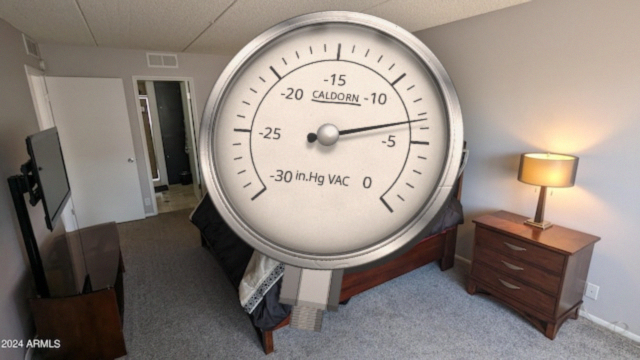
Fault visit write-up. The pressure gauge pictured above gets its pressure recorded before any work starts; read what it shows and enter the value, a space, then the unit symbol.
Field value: -6.5 inHg
